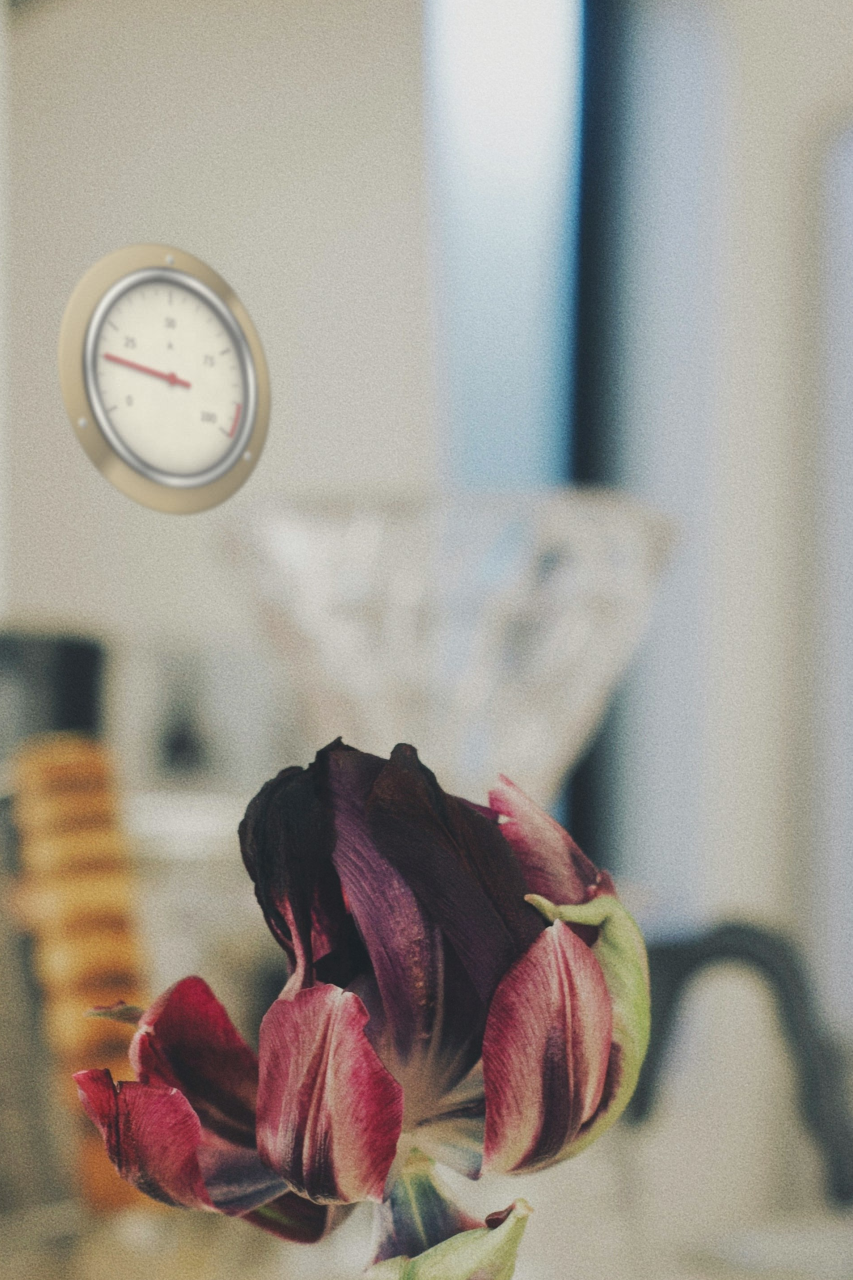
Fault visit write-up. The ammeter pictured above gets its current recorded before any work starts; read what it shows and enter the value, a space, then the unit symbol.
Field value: 15 A
